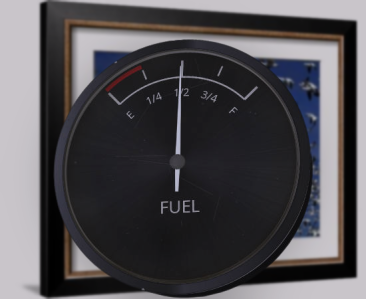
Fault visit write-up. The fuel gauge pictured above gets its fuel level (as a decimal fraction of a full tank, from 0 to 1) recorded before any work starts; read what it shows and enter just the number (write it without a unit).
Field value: 0.5
